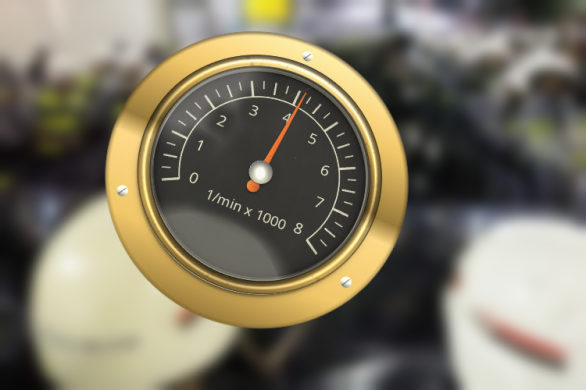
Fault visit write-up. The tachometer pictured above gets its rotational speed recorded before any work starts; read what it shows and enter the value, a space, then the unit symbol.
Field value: 4125 rpm
